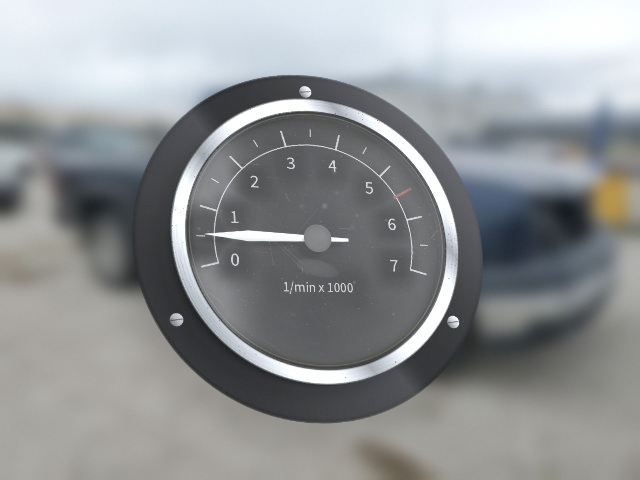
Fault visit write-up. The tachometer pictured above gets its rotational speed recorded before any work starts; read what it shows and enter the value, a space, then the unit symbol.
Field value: 500 rpm
